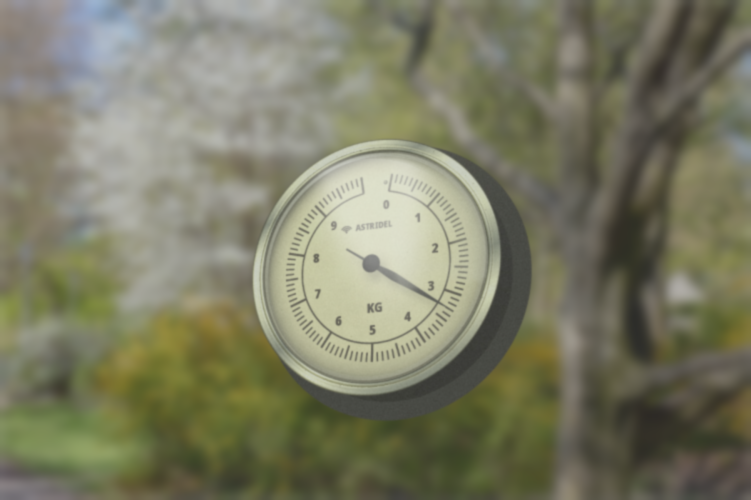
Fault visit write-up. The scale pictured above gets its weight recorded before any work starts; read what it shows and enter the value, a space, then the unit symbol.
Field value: 3.3 kg
